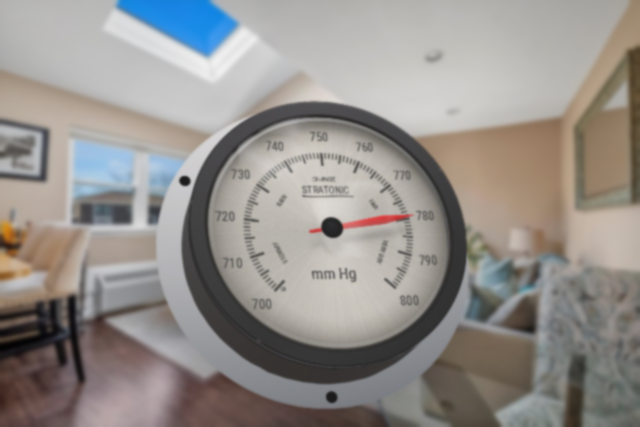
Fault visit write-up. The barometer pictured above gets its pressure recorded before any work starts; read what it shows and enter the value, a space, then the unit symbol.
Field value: 780 mmHg
